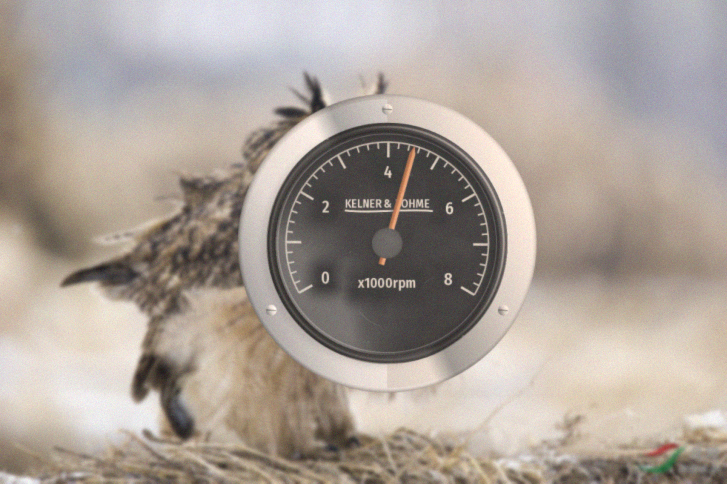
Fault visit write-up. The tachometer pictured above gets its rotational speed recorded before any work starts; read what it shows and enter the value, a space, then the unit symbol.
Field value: 4500 rpm
